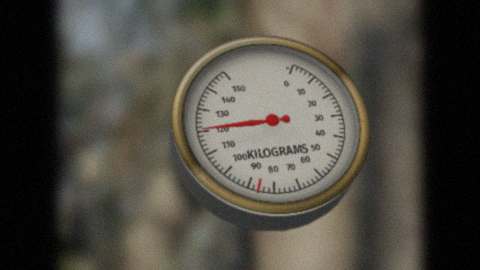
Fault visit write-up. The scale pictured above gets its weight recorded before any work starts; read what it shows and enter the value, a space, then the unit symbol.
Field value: 120 kg
